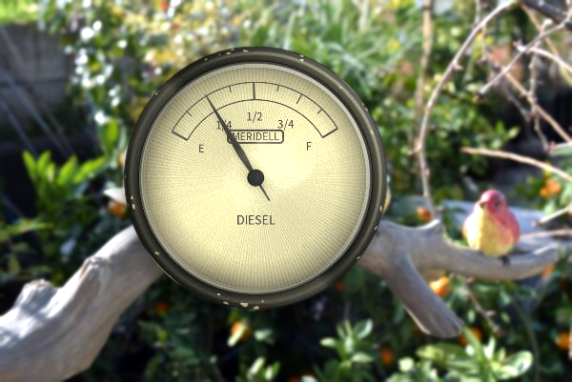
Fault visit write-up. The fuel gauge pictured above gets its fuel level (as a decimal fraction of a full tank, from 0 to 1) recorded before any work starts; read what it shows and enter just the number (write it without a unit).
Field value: 0.25
